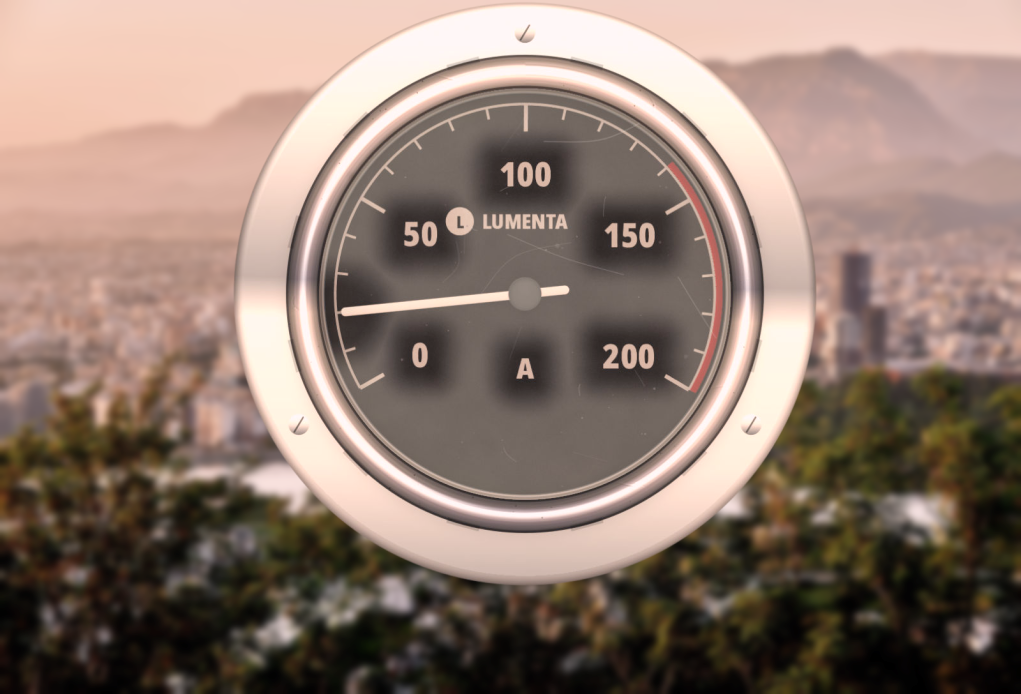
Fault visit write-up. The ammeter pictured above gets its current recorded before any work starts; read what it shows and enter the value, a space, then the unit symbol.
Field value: 20 A
